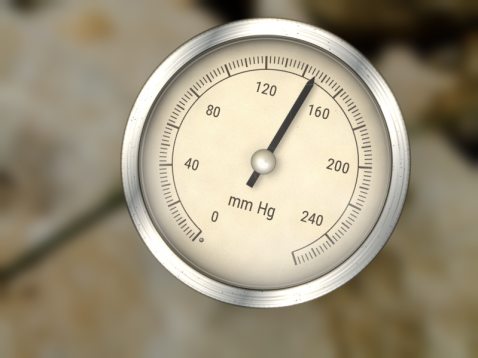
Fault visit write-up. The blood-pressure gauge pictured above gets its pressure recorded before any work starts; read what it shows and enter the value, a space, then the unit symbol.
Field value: 146 mmHg
